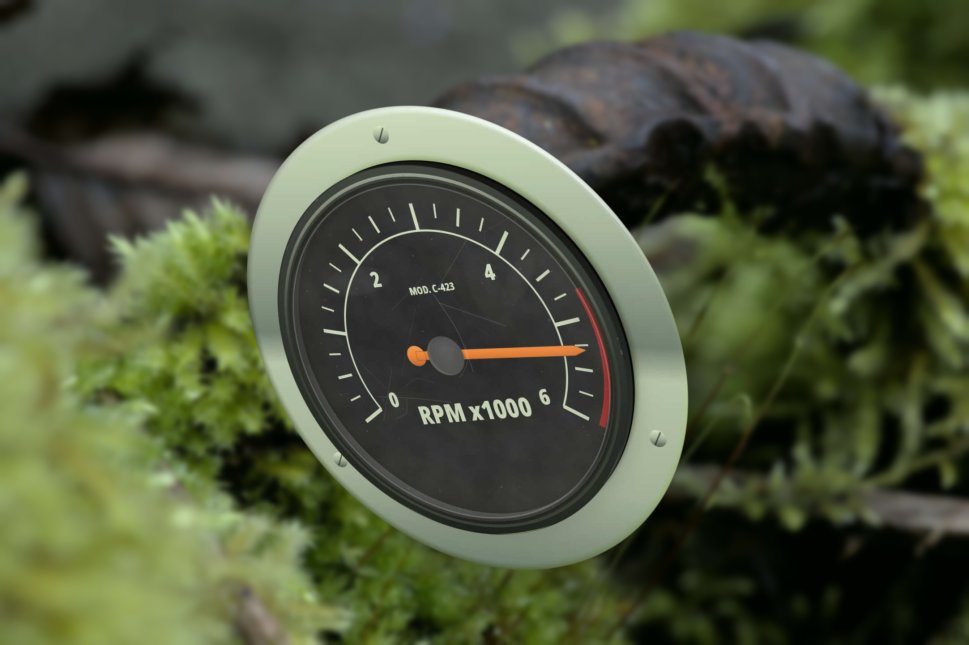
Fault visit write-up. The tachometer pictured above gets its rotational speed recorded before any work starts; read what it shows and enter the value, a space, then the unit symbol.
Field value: 5250 rpm
